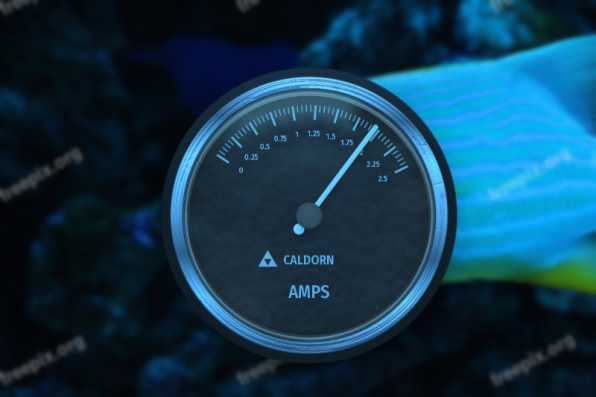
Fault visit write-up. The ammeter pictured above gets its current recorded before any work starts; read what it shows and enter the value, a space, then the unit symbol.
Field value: 1.95 A
